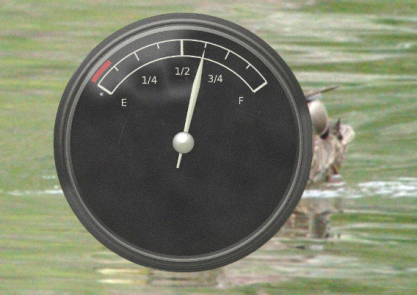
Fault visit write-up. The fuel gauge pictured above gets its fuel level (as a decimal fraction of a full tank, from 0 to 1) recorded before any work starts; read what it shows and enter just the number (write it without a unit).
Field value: 0.625
